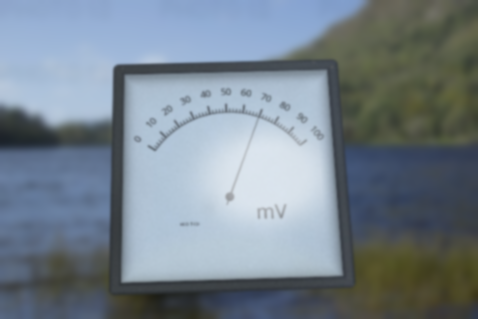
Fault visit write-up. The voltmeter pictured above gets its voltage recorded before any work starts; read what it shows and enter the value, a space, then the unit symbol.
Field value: 70 mV
